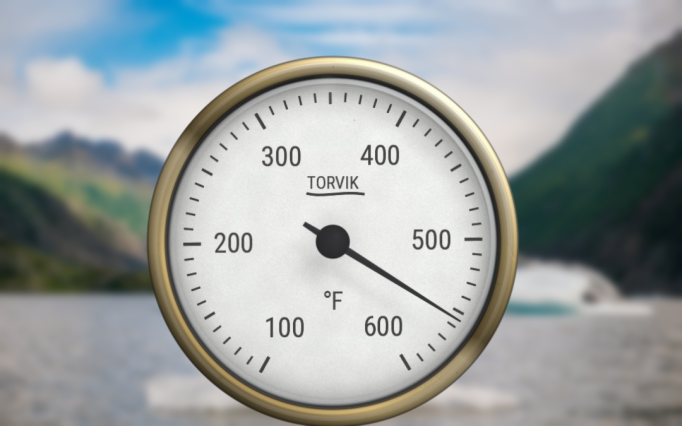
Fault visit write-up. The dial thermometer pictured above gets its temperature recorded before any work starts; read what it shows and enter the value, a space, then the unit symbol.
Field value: 555 °F
